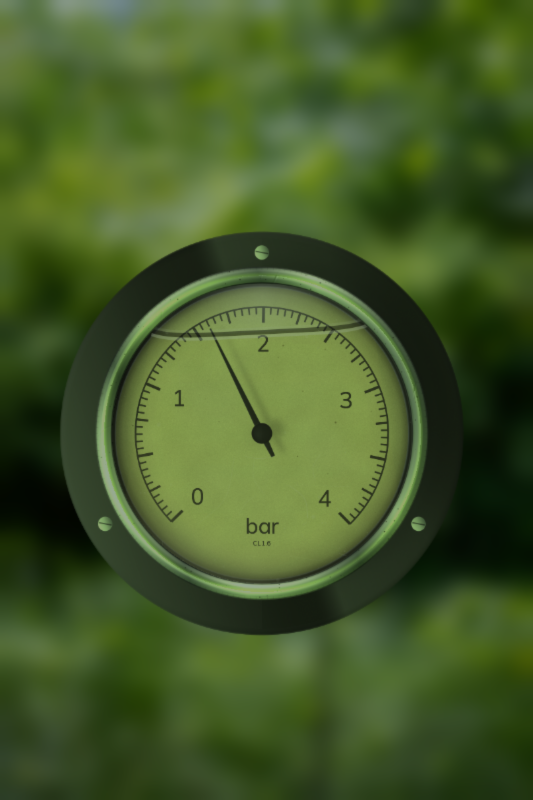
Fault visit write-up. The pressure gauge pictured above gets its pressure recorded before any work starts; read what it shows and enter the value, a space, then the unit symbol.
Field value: 1.6 bar
